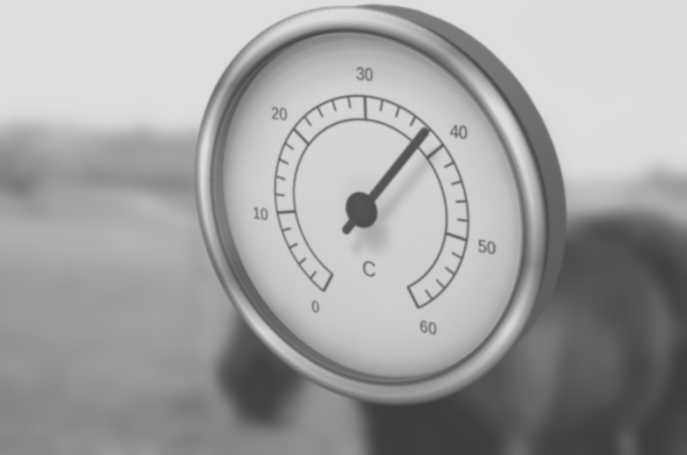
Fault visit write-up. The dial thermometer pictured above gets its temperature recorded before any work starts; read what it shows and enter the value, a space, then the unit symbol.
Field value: 38 °C
